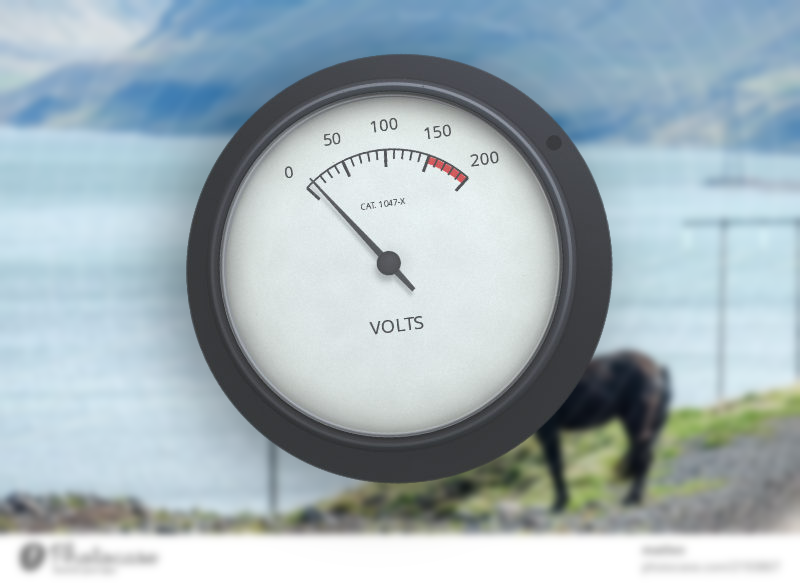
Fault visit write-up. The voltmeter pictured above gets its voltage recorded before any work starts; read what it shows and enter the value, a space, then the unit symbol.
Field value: 10 V
